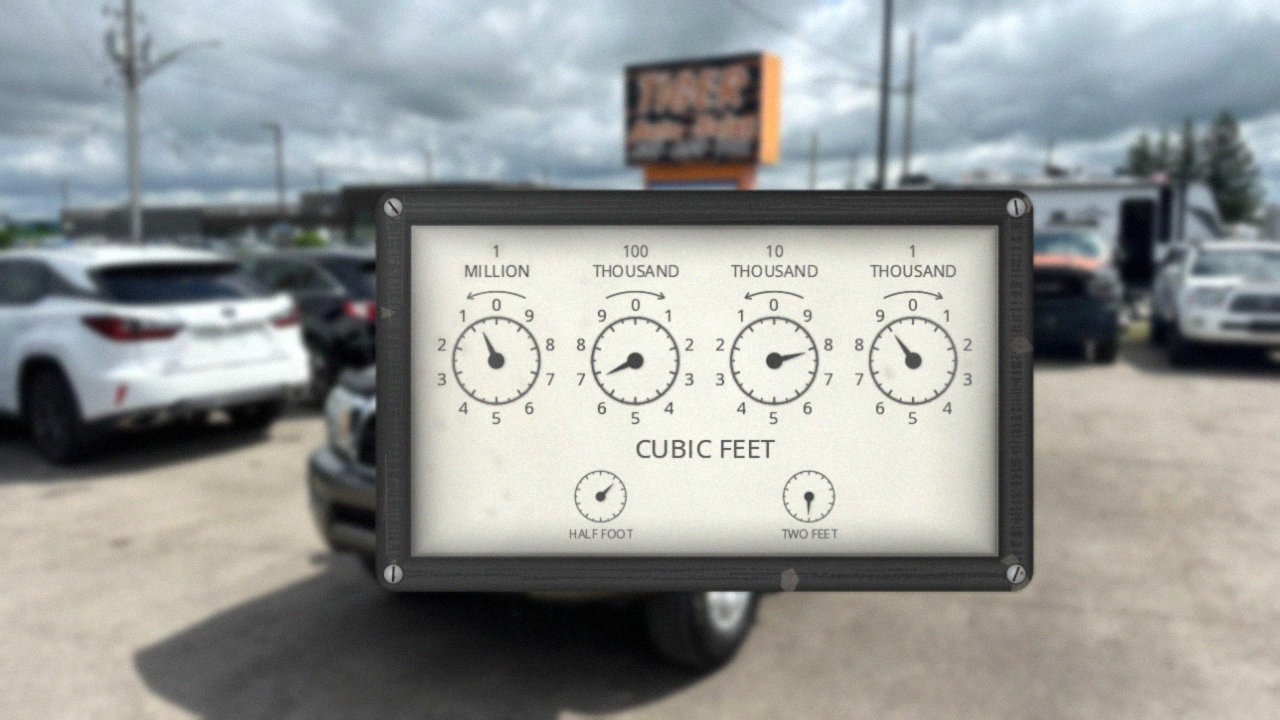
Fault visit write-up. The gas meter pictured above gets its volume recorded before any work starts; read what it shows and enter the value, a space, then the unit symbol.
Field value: 67900 ft³
